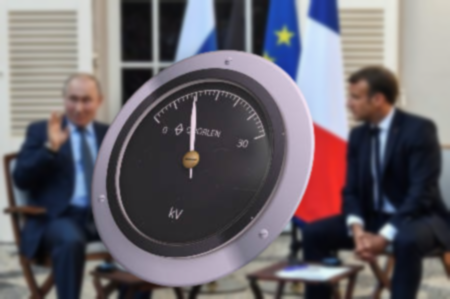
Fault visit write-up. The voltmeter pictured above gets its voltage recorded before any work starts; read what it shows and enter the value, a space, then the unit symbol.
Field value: 10 kV
